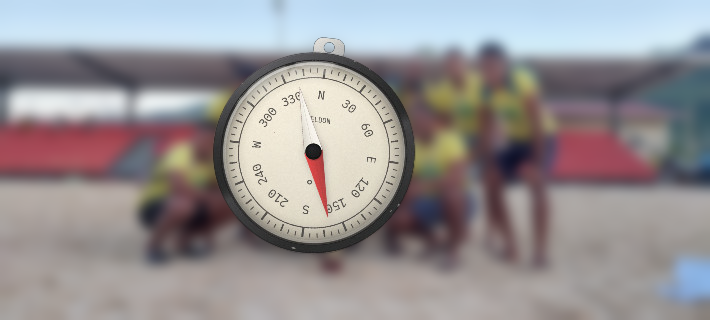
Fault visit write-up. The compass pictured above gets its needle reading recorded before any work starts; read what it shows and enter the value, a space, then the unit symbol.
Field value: 160 °
